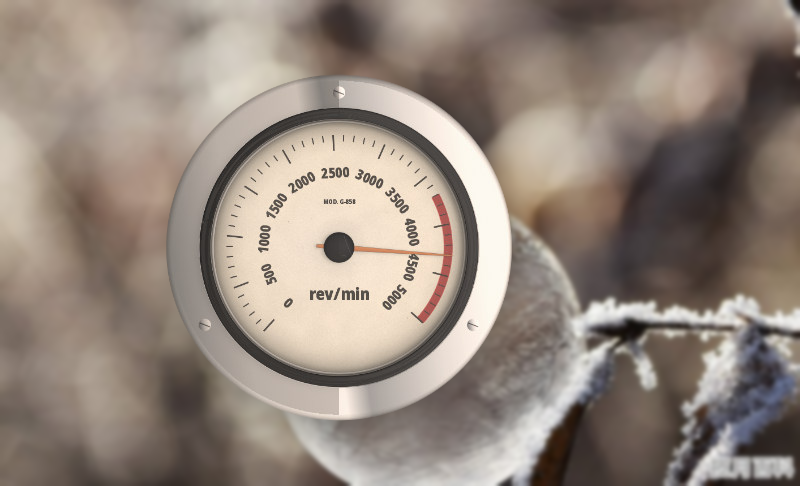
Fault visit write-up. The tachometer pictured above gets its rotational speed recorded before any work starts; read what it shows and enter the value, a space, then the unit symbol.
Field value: 4300 rpm
